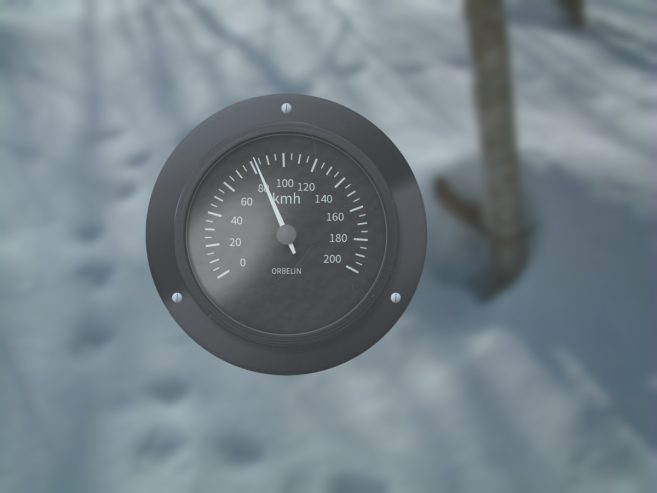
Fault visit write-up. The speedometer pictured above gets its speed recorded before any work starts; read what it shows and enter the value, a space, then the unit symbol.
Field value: 82.5 km/h
